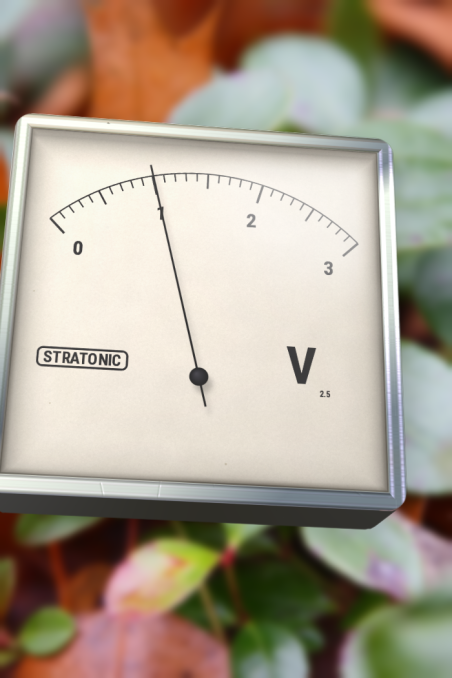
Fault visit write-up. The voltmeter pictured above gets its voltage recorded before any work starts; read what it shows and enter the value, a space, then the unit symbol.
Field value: 1 V
